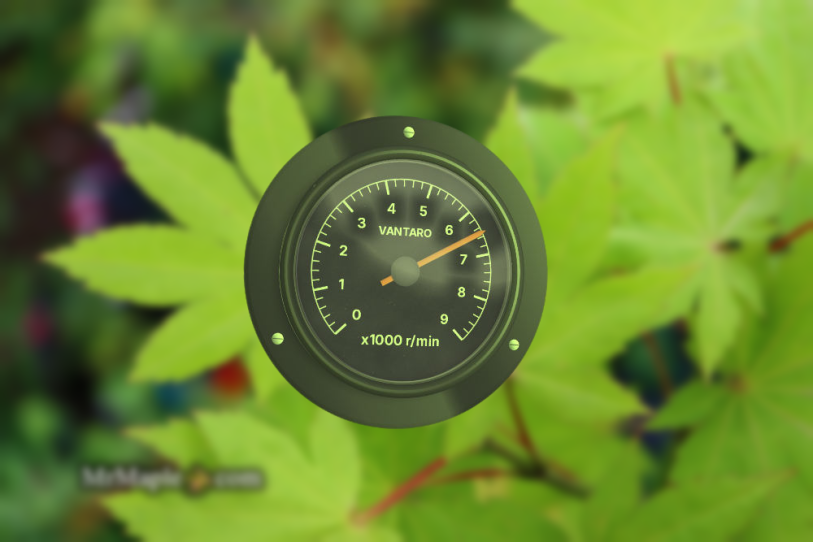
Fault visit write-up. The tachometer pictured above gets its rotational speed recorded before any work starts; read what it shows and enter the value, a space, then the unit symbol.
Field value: 6500 rpm
